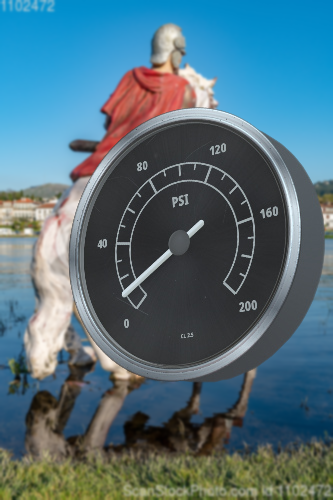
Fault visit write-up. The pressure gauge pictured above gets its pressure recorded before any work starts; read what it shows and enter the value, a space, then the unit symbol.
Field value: 10 psi
